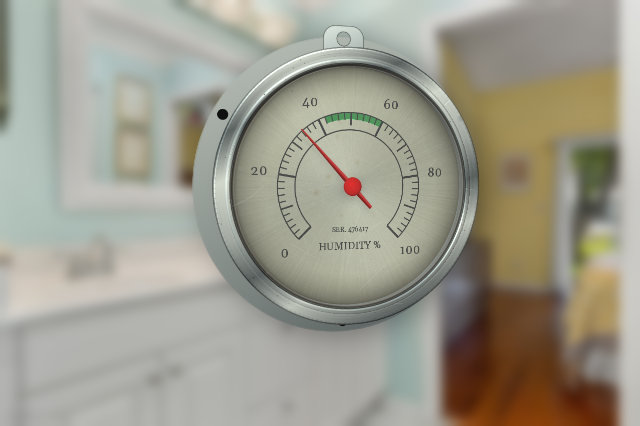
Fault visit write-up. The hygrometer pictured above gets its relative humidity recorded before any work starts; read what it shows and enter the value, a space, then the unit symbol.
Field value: 34 %
